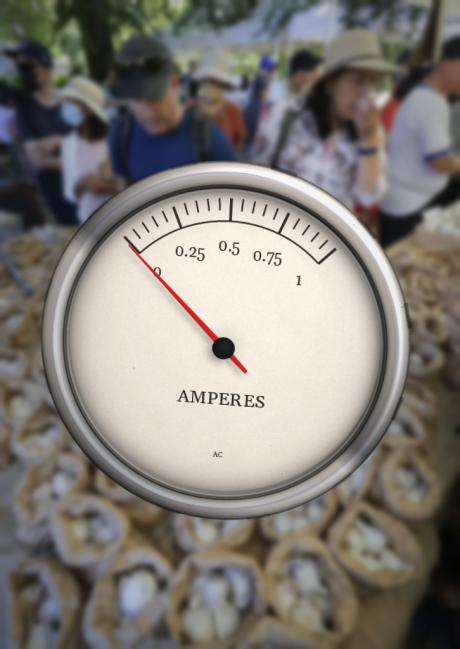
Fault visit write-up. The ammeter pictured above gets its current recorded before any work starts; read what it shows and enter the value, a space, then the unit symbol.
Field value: 0 A
